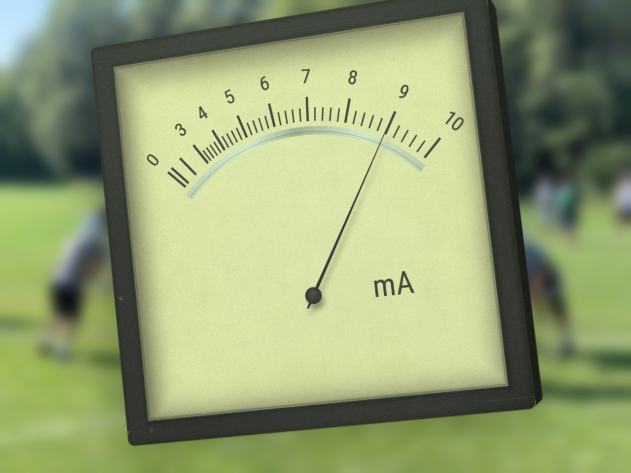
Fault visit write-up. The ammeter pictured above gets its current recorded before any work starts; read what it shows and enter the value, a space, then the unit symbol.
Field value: 9 mA
